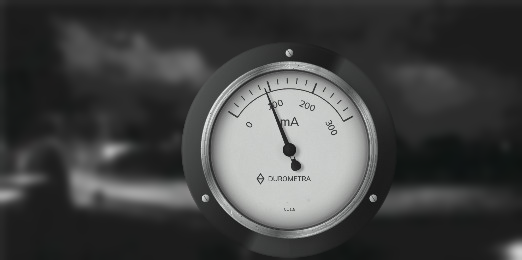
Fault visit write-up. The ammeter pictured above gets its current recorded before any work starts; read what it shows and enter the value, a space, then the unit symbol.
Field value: 90 mA
